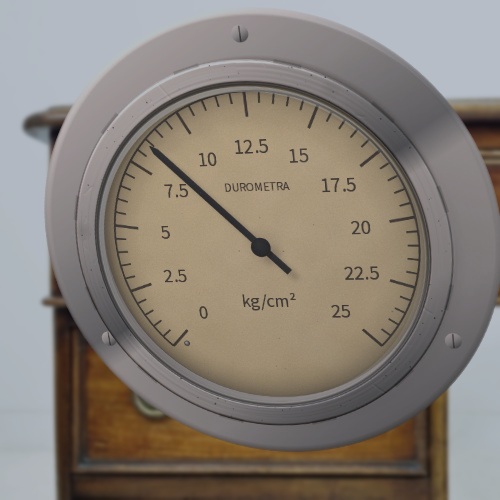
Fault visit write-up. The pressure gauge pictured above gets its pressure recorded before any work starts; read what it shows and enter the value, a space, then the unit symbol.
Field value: 8.5 kg/cm²
